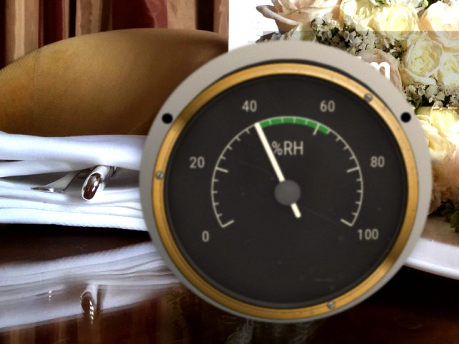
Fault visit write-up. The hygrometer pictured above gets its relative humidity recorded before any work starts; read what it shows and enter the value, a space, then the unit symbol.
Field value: 40 %
